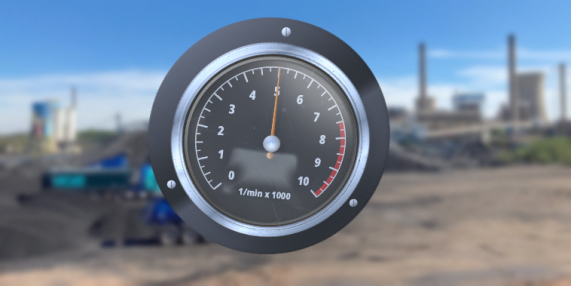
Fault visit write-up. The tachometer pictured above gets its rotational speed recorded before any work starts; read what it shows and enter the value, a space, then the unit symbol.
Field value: 5000 rpm
